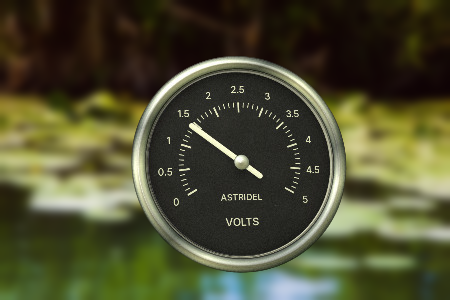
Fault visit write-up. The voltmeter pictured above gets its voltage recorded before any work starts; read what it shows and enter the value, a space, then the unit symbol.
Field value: 1.4 V
